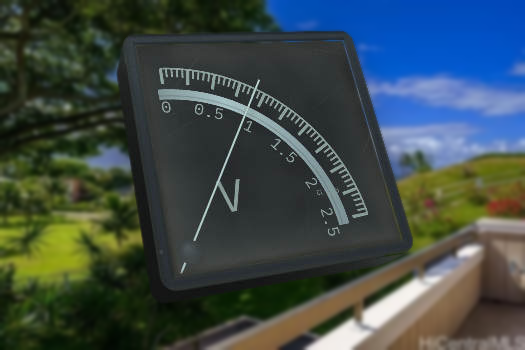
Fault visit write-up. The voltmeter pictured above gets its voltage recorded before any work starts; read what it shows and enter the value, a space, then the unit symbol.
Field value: 0.9 V
